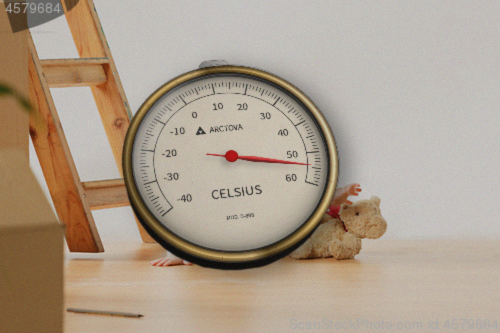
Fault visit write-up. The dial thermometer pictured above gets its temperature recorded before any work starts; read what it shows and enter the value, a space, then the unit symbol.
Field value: 55 °C
